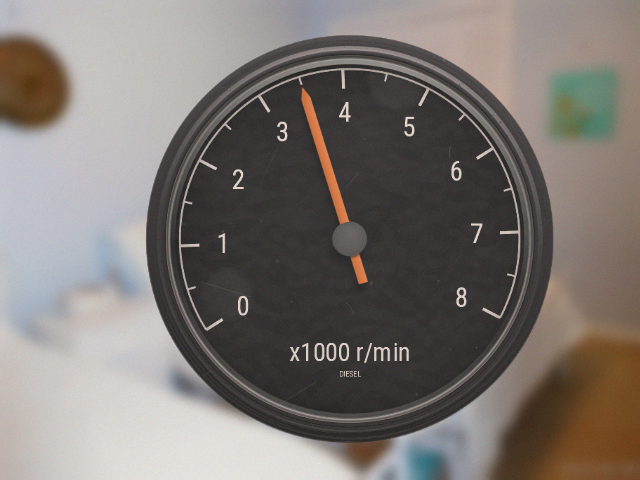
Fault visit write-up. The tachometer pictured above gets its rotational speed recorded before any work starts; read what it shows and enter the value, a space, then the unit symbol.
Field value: 3500 rpm
